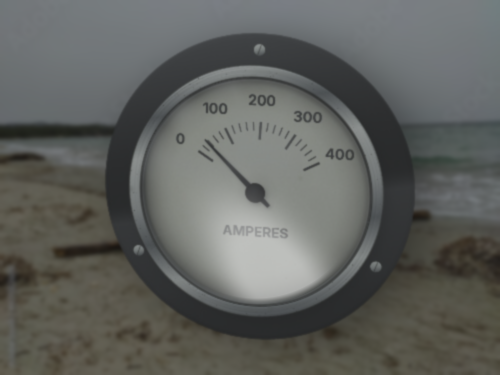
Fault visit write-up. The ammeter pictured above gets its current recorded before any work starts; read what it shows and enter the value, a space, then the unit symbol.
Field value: 40 A
